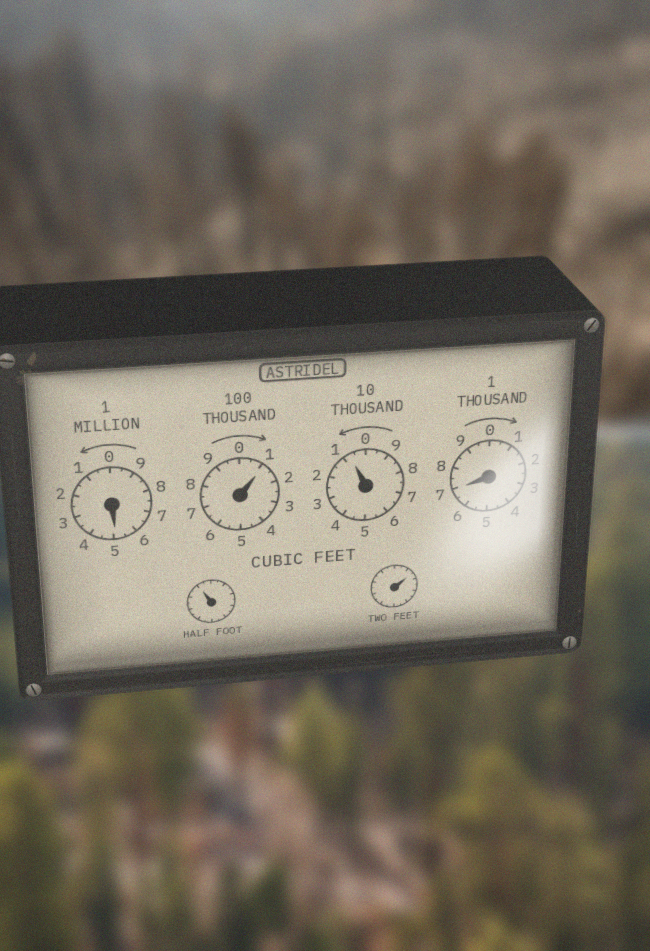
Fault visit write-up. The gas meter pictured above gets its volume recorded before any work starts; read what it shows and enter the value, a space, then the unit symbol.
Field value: 510700 ft³
